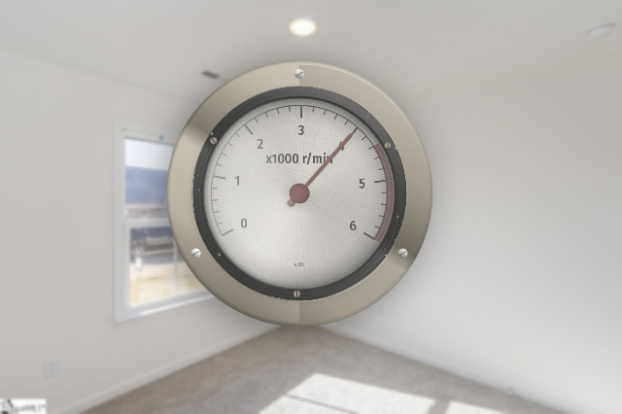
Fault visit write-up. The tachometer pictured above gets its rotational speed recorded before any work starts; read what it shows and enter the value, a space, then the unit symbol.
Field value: 4000 rpm
